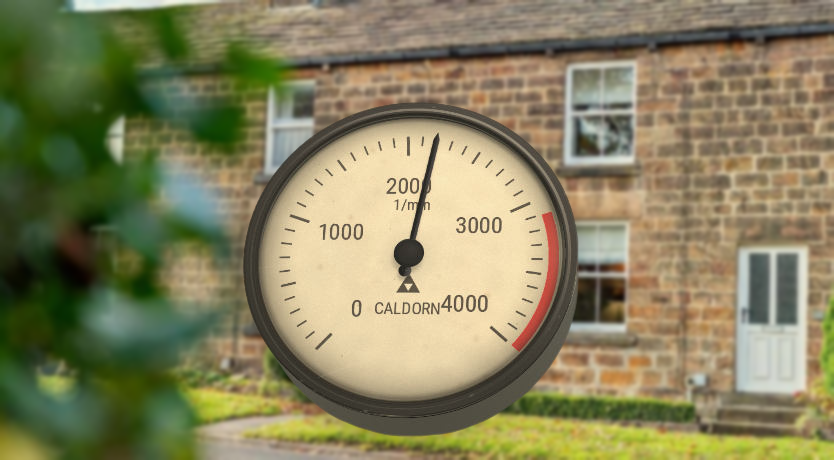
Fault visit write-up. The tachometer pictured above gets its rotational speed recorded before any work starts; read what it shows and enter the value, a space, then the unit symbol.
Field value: 2200 rpm
